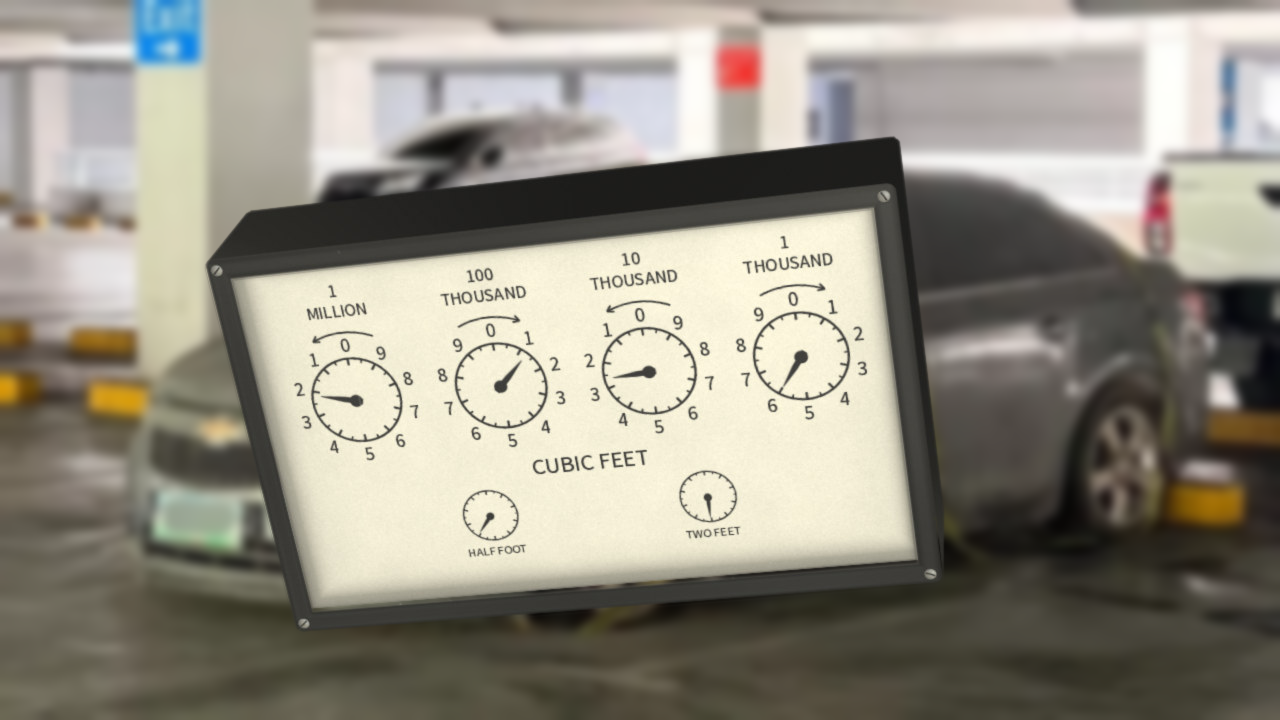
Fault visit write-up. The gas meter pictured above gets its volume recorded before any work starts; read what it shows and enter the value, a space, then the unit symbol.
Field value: 212600 ft³
